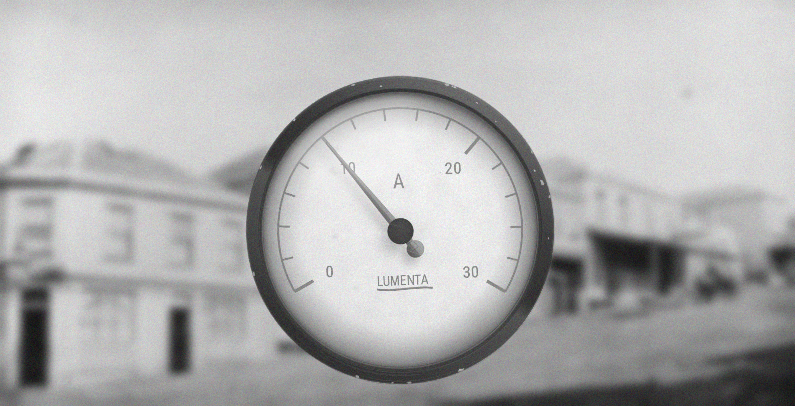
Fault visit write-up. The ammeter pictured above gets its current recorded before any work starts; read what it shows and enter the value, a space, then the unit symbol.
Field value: 10 A
